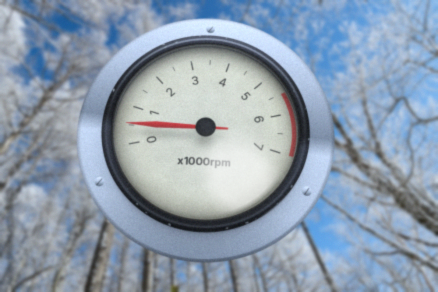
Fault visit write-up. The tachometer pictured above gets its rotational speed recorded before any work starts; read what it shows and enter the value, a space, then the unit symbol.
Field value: 500 rpm
